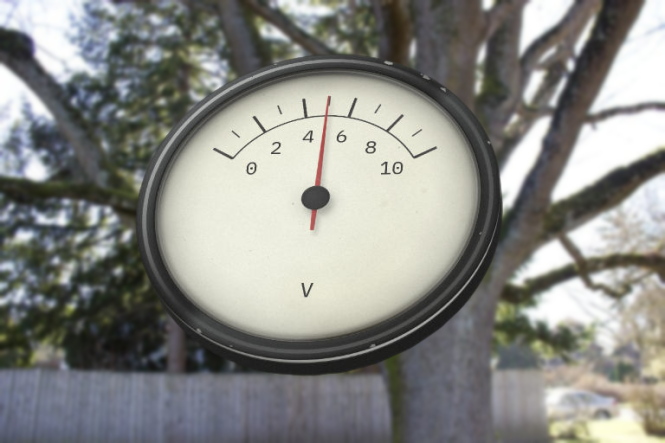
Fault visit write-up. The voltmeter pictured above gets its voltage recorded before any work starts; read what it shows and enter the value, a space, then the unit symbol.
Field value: 5 V
